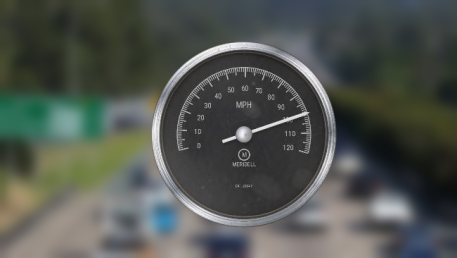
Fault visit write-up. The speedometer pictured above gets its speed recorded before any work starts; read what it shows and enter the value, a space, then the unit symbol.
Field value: 100 mph
